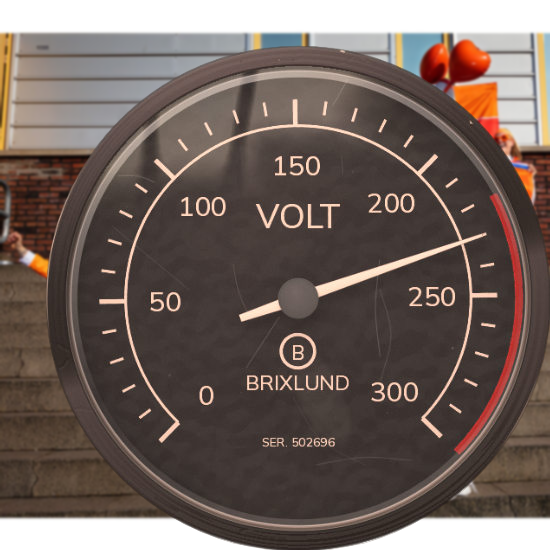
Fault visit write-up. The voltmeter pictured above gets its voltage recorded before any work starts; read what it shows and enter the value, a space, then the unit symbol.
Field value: 230 V
